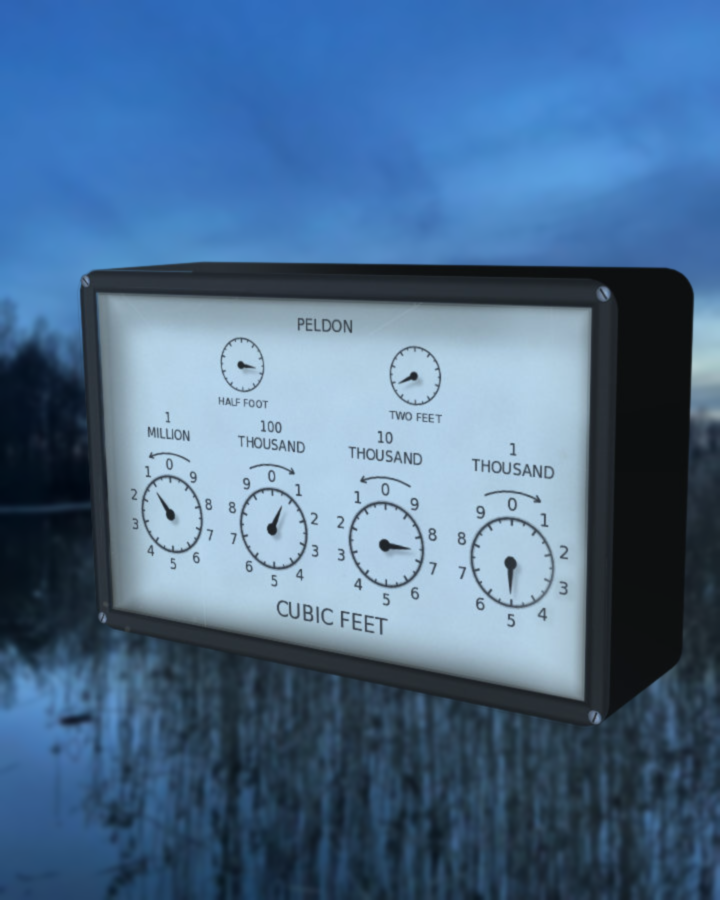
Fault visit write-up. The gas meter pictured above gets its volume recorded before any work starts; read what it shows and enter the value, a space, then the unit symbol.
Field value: 107500 ft³
